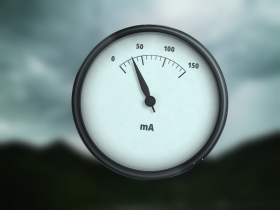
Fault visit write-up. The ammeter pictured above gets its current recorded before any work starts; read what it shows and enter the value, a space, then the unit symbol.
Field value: 30 mA
